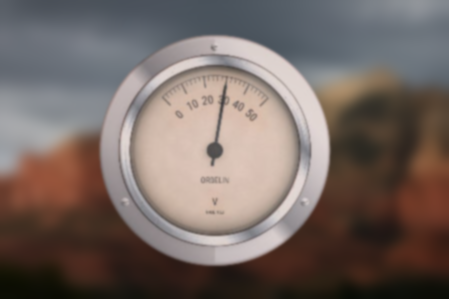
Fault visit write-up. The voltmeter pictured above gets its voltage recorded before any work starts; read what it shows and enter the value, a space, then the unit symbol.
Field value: 30 V
